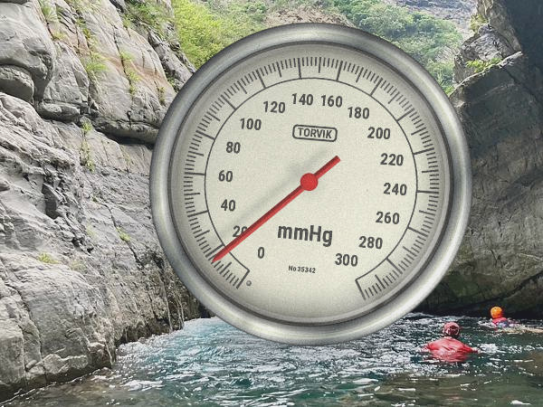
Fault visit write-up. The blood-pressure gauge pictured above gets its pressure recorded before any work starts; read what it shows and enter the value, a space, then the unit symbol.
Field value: 16 mmHg
